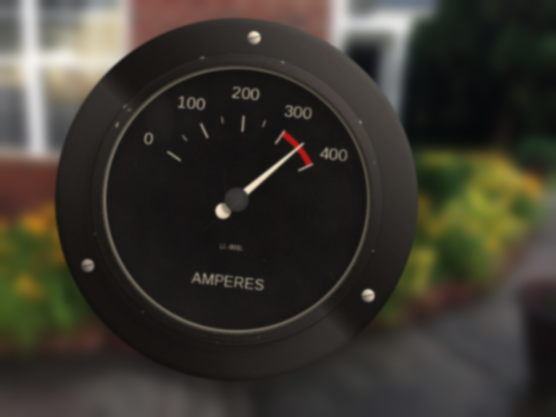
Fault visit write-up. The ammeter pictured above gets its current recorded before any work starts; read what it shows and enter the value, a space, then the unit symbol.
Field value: 350 A
